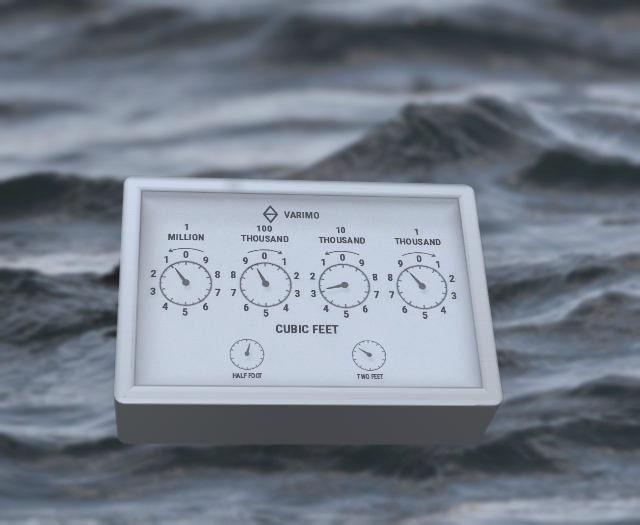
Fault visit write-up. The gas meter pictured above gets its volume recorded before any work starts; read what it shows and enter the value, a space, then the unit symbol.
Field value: 92900 ft³
